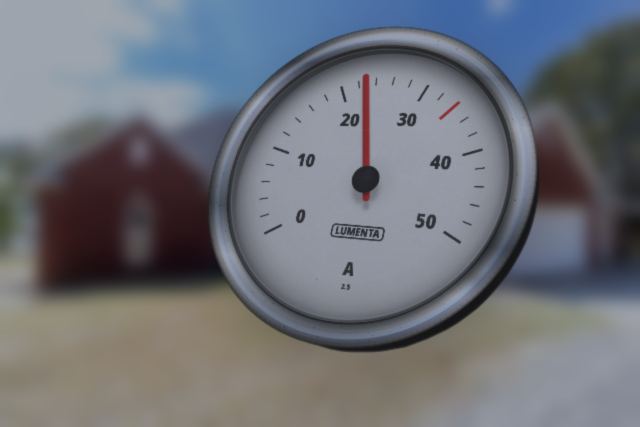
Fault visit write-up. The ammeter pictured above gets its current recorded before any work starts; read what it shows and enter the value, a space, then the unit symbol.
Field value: 23 A
